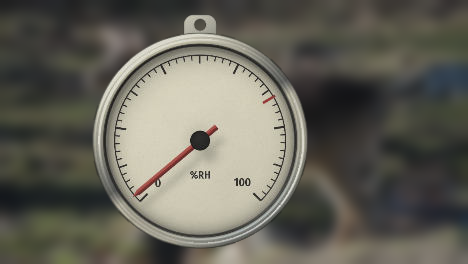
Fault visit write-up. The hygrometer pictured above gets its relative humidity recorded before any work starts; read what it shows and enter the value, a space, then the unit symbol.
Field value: 2 %
